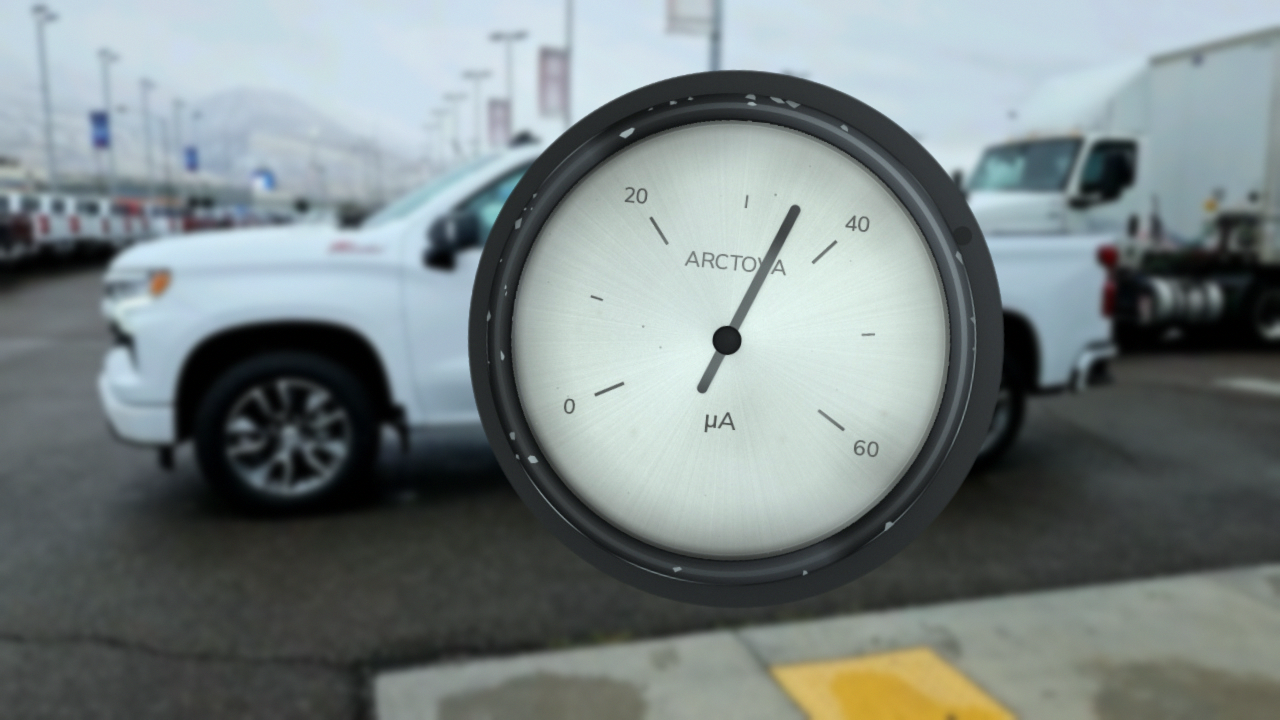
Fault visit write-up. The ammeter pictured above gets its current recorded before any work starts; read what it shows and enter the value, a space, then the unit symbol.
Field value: 35 µA
